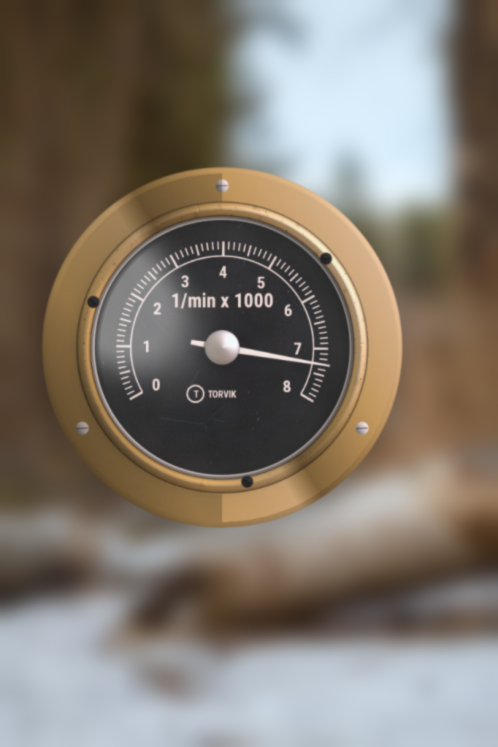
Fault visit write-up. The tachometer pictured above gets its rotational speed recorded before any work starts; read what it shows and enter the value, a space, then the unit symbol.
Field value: 7300 rpm
